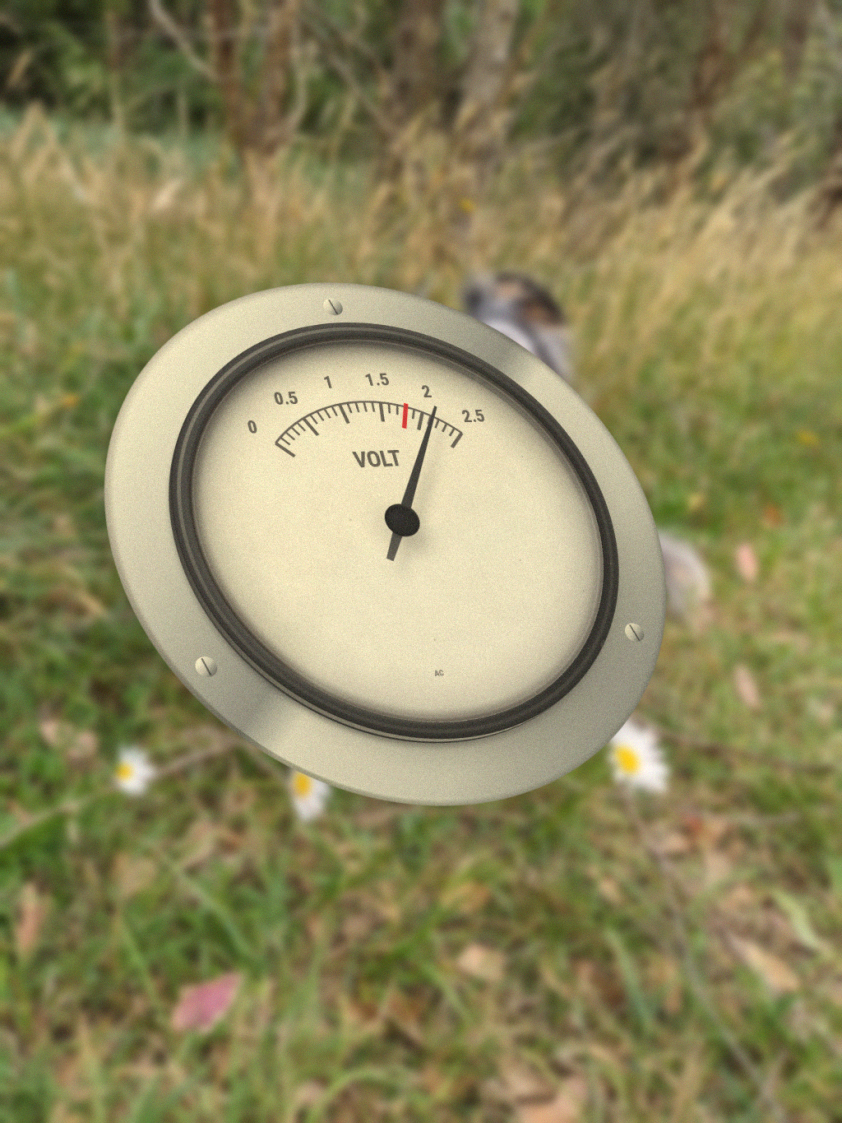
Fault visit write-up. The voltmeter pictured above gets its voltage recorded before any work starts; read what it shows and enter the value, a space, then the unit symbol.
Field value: 2.1 V
